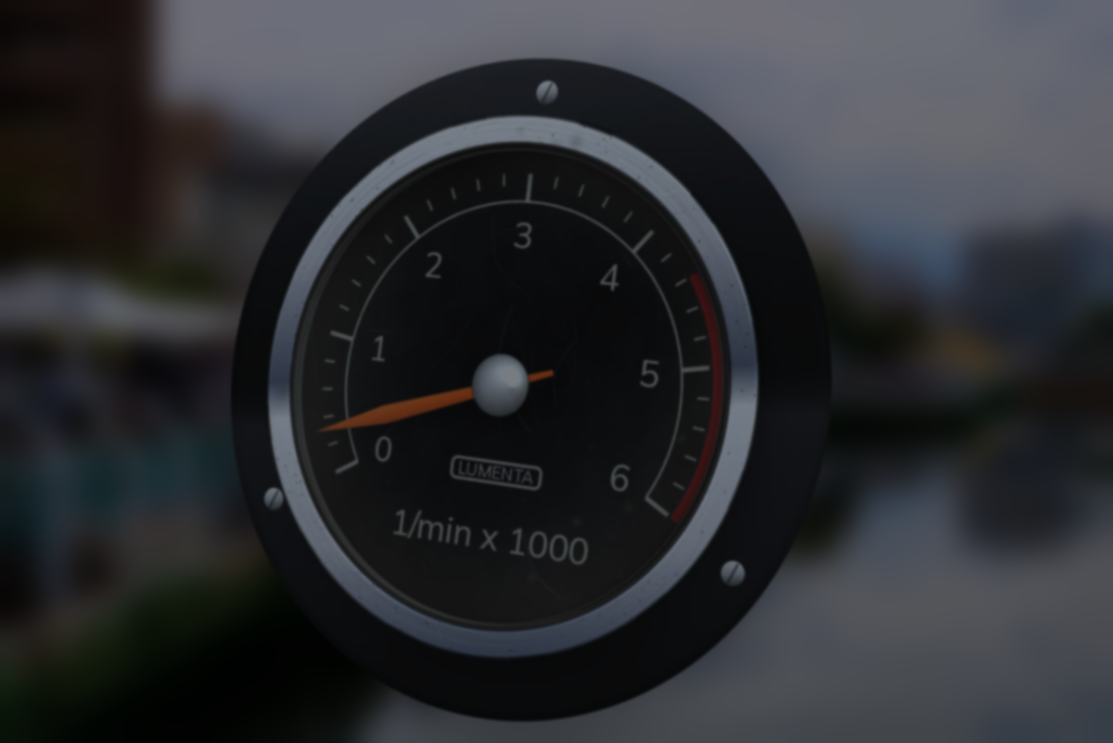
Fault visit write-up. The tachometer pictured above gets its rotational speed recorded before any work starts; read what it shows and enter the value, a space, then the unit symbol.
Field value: 300 rpm
